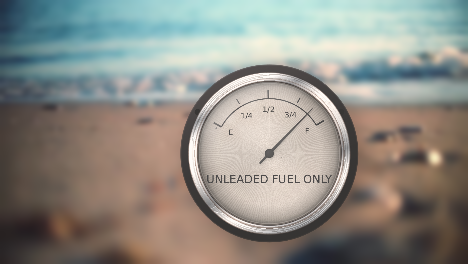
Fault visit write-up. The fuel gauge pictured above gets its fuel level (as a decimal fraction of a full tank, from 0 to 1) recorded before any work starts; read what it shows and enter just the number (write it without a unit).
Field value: 0.875
